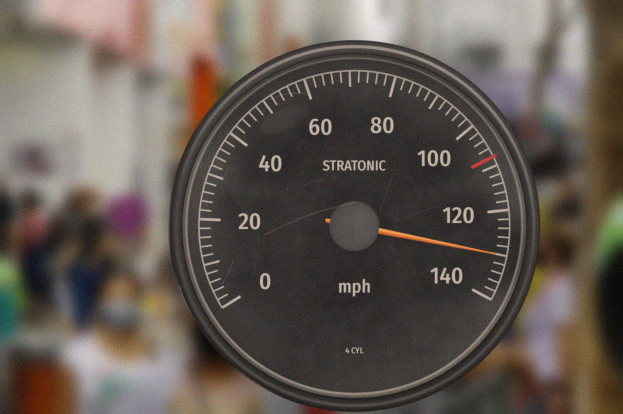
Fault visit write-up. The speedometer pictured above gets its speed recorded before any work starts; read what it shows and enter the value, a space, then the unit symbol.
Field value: 130 mph
